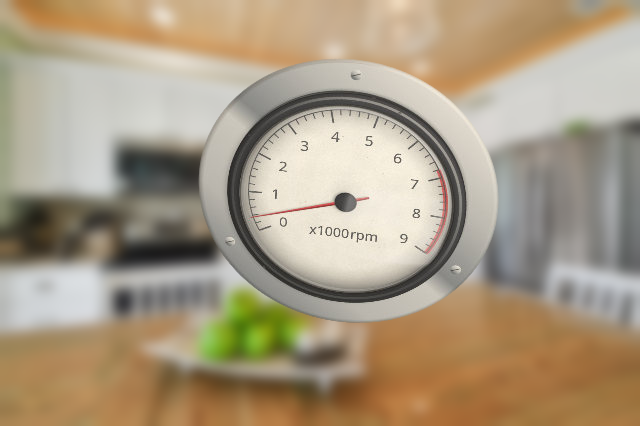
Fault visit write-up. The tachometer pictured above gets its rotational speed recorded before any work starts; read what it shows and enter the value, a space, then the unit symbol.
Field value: 400 rpm
